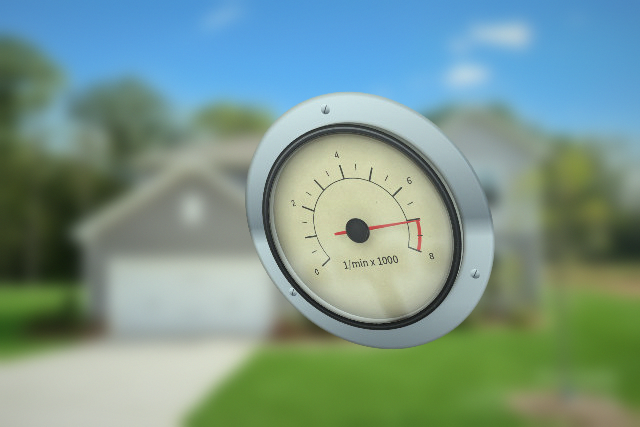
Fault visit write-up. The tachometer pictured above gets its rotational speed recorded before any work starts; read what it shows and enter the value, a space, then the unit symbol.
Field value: 7000 rpm
